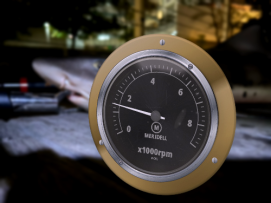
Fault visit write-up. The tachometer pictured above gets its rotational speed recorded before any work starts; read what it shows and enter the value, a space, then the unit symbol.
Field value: 1400 rpm
